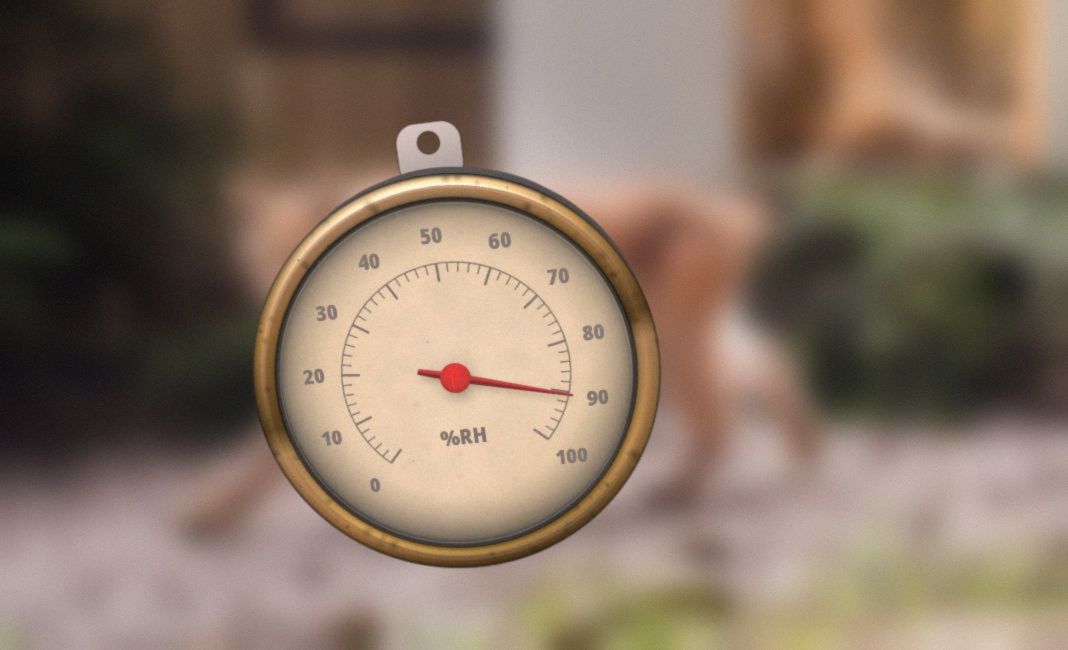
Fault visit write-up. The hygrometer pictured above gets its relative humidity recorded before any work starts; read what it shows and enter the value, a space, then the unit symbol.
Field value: 90 %
